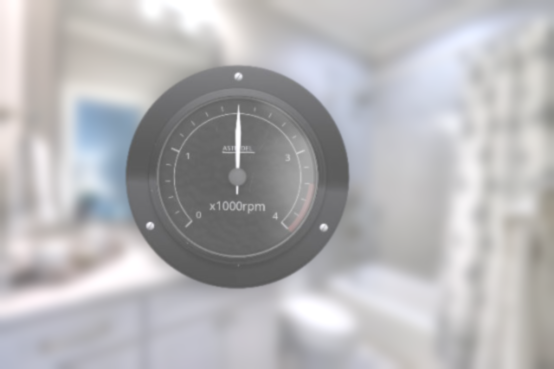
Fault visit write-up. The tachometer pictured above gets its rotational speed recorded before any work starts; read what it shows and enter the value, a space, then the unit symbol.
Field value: 2000 rpm
